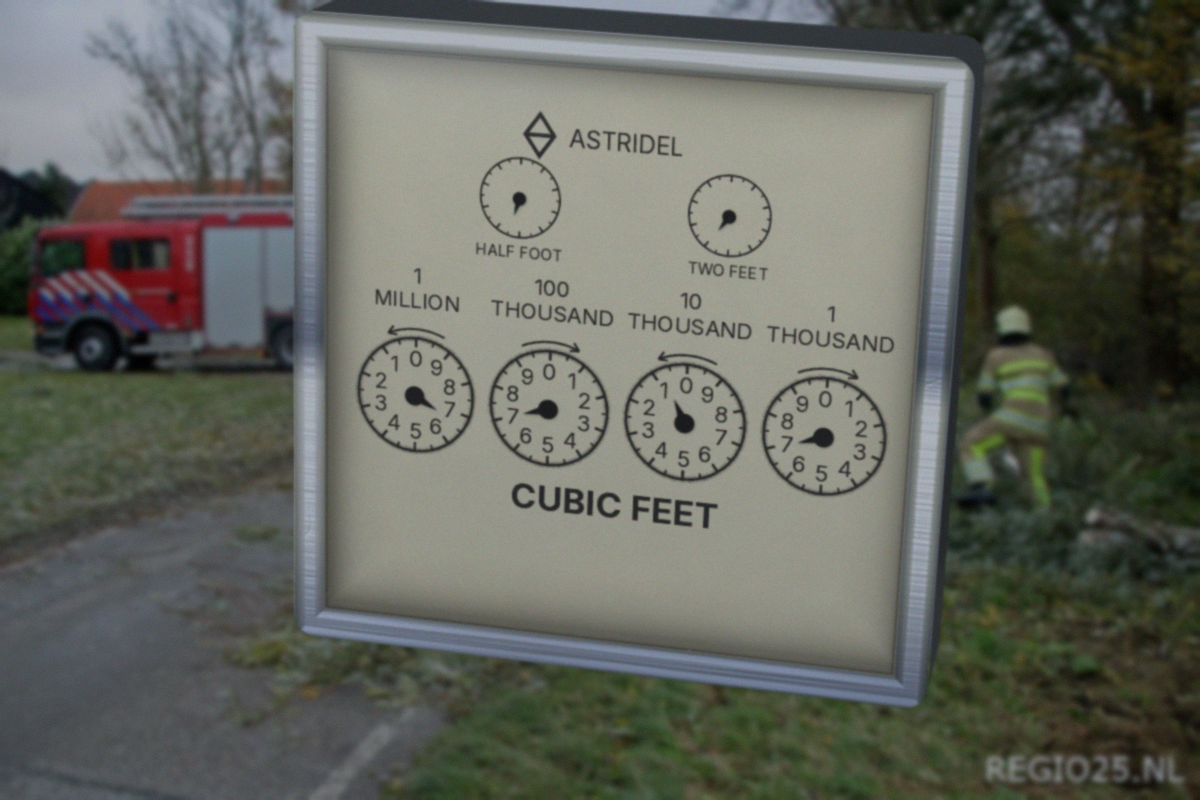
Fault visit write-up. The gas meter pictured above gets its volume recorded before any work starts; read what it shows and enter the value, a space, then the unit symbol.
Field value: 670700 ft³
